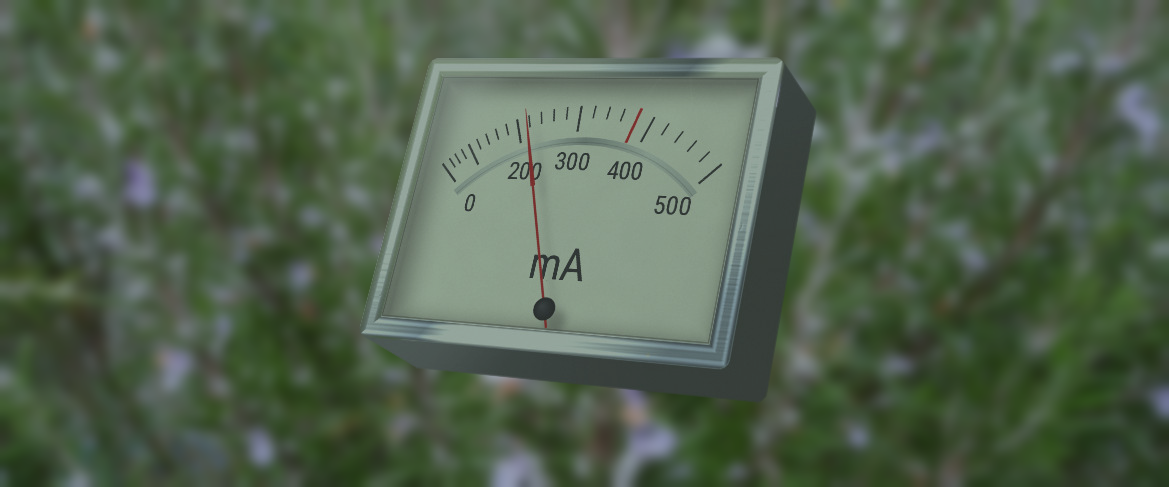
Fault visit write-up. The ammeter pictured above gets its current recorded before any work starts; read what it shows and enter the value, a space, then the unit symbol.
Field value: 220 mA
